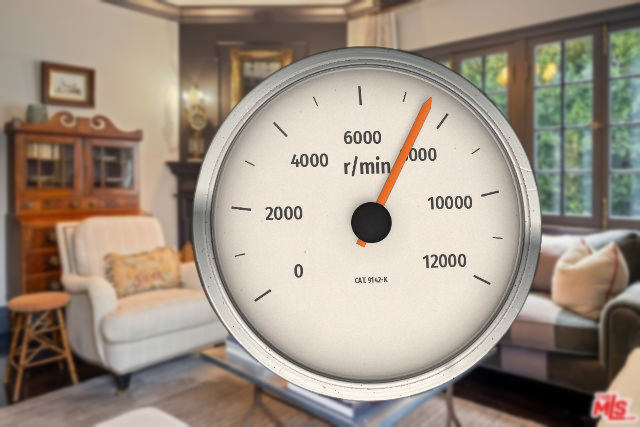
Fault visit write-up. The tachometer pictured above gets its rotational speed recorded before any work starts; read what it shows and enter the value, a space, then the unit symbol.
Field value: 7500 rpm
